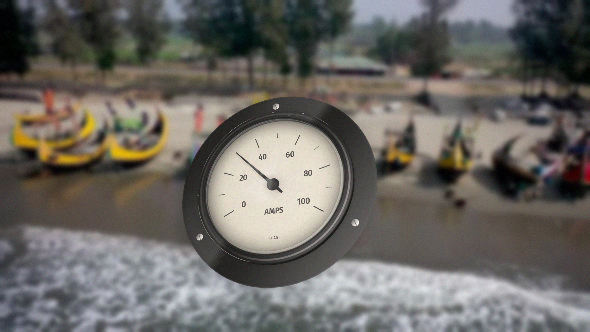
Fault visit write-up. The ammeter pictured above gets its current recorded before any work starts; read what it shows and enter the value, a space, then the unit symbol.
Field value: 30 A
